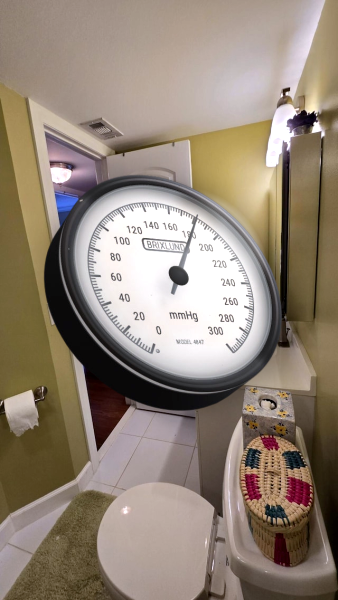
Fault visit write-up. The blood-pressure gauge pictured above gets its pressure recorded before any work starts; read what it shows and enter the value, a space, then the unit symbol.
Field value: 180 mmHg
